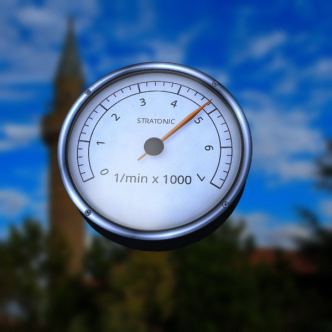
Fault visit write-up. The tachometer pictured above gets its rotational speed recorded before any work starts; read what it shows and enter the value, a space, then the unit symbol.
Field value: 4800 rpm
